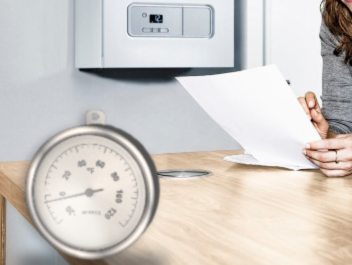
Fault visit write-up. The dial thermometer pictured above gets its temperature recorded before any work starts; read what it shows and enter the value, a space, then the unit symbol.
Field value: -4 °F
